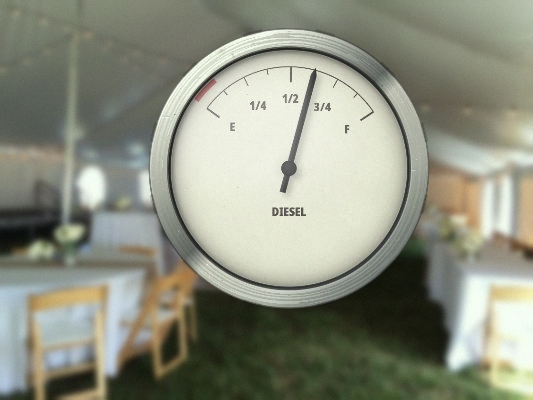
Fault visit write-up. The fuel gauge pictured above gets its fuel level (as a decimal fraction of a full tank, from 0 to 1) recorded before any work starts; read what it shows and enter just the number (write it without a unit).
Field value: 0.625
